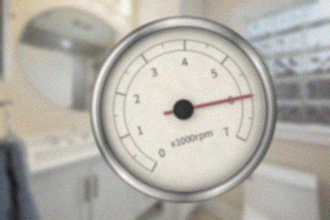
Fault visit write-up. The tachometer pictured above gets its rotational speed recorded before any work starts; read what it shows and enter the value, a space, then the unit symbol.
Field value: 6000 rpm
